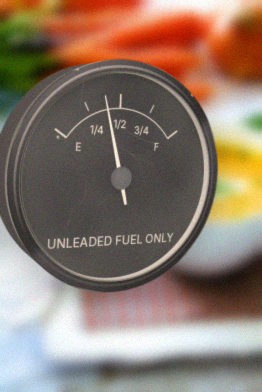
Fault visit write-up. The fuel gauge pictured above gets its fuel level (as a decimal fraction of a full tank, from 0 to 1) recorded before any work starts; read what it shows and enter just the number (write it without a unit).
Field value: 0.375
